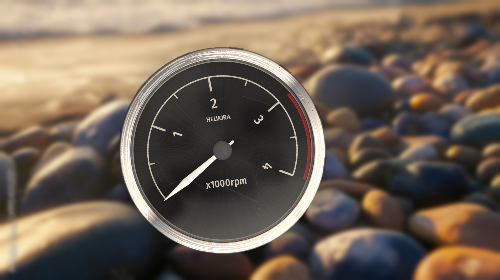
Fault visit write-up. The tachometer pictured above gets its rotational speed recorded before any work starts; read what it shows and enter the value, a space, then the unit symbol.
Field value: 0 rpm
